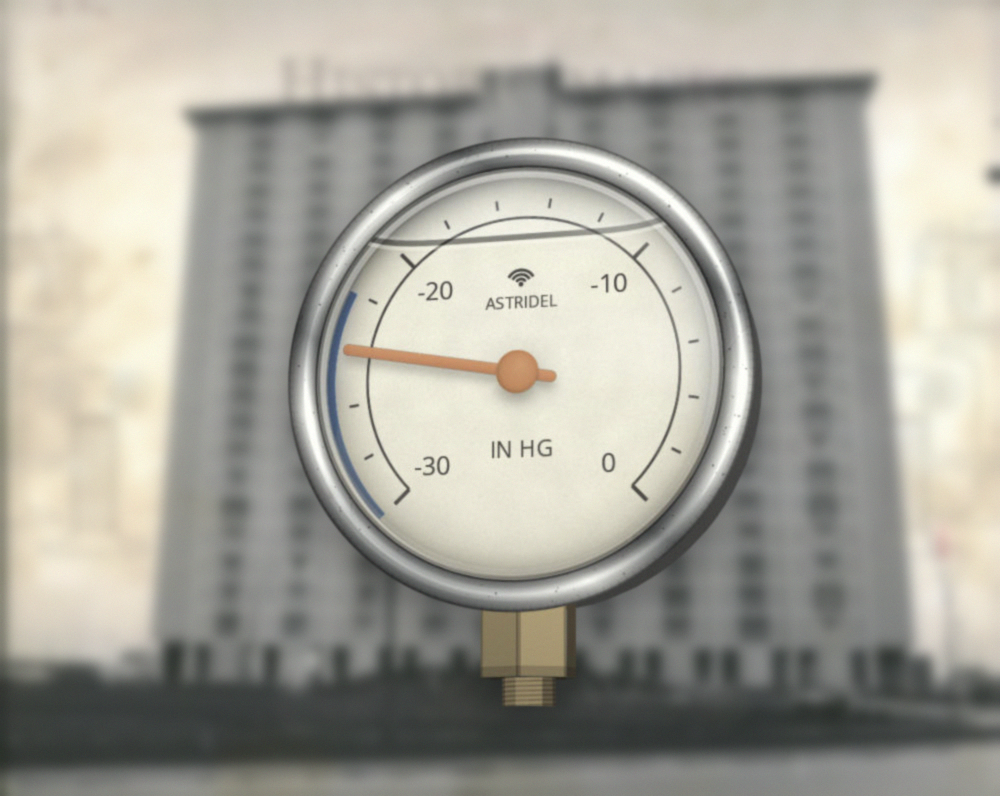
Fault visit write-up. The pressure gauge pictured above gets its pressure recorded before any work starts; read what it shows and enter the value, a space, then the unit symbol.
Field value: -24 inHg
